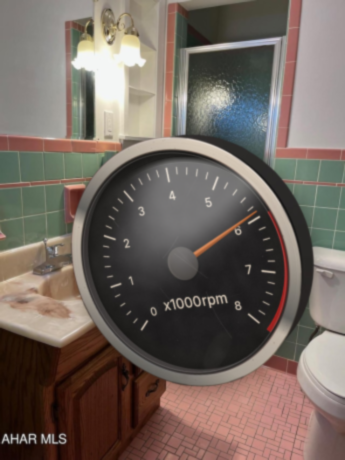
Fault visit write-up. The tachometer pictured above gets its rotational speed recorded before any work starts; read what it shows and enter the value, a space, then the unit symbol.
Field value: 5900 rpm
